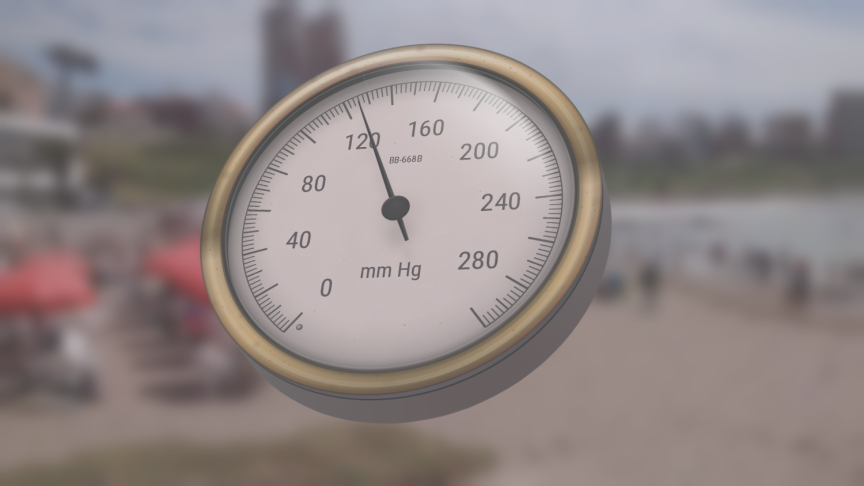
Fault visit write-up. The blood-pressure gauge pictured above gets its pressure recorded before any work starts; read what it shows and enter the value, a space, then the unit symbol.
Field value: 126 mmHg
